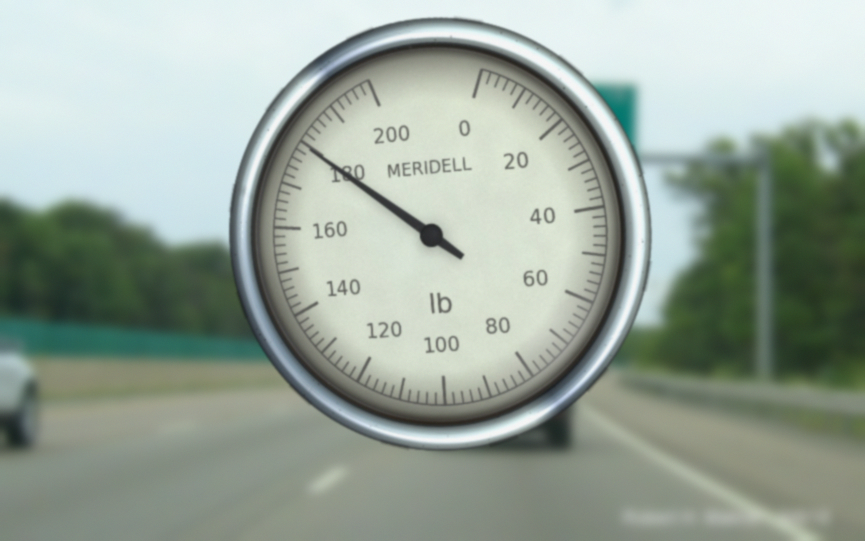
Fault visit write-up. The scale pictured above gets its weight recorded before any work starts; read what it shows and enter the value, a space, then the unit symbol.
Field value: 180 lb
